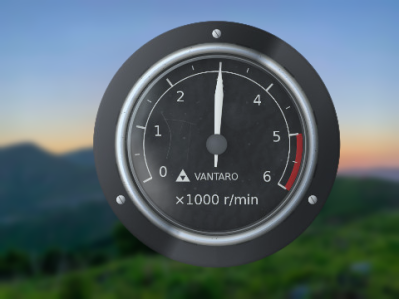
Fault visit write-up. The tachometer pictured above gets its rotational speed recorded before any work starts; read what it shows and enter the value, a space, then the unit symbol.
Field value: 3000 rpm
